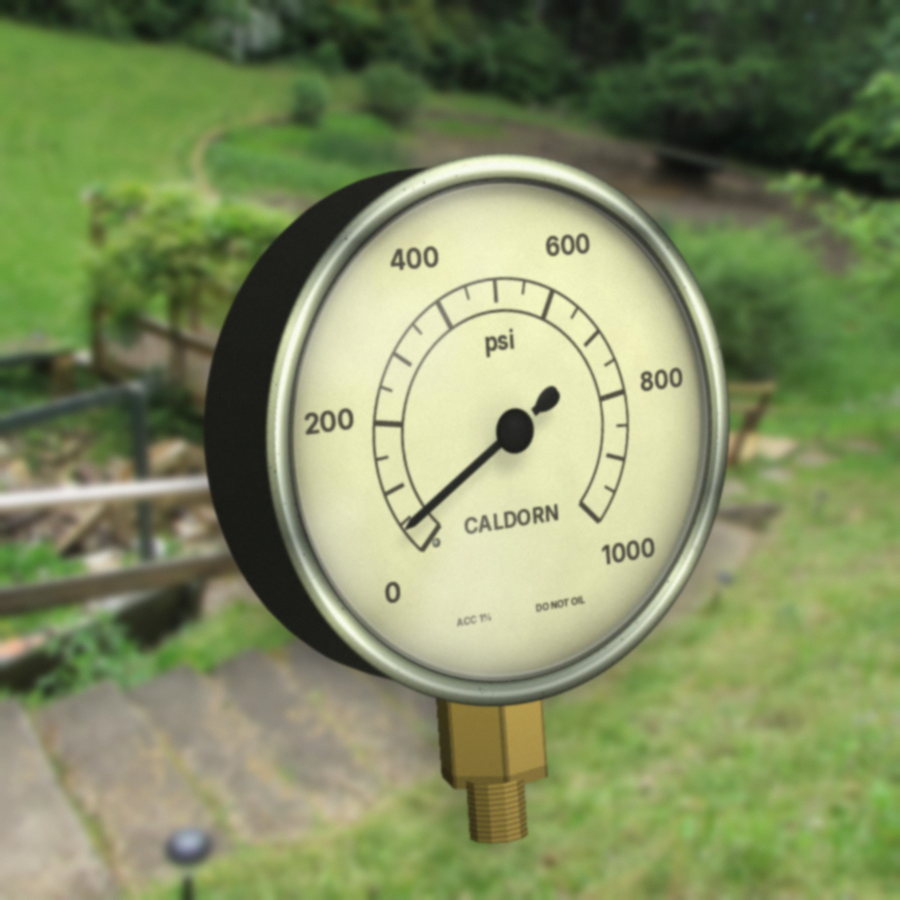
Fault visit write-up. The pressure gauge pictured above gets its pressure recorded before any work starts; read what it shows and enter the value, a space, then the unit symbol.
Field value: 50 psi
